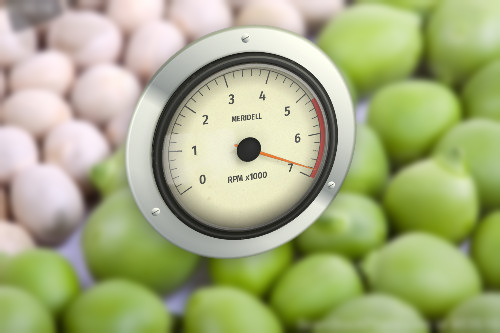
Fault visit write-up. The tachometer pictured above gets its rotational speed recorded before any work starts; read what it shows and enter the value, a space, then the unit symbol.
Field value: 6800 rpm
